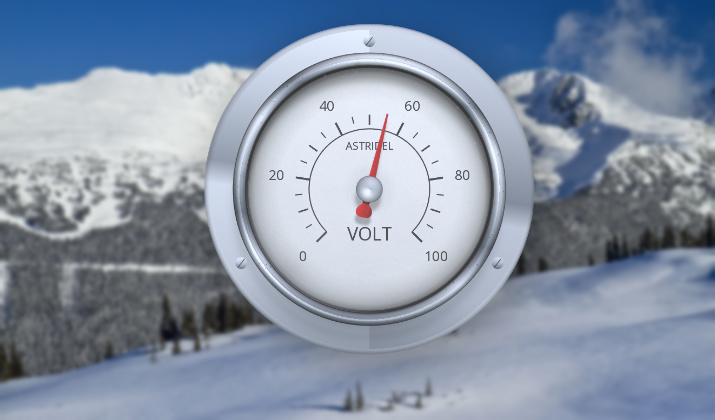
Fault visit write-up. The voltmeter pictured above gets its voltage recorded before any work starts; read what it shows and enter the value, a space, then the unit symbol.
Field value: 55 V
